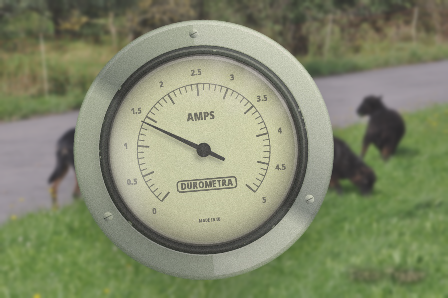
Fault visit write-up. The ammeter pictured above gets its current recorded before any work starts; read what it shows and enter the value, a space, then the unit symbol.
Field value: 1.4 A
